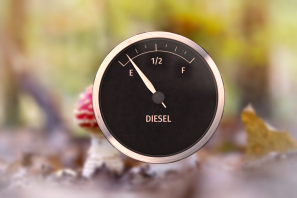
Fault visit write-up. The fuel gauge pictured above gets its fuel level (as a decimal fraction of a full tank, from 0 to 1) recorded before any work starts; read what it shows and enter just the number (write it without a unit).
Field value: 0.125
